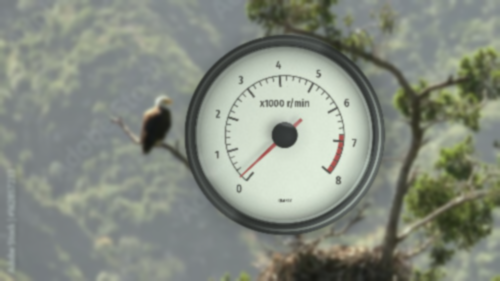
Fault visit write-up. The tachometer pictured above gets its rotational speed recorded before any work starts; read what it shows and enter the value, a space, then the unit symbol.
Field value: 200 rpm
